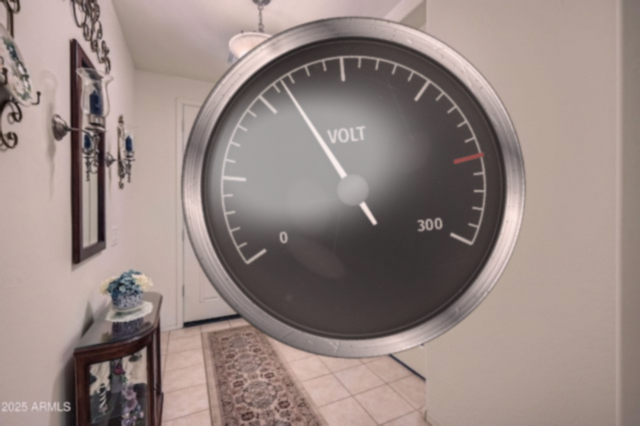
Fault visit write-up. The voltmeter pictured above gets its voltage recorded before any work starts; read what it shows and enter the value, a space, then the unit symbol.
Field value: 115 V
